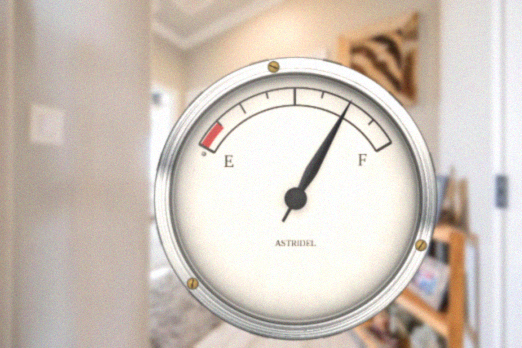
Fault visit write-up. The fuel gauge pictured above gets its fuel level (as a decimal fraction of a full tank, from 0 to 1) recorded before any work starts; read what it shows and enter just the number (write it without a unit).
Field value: 0.75
